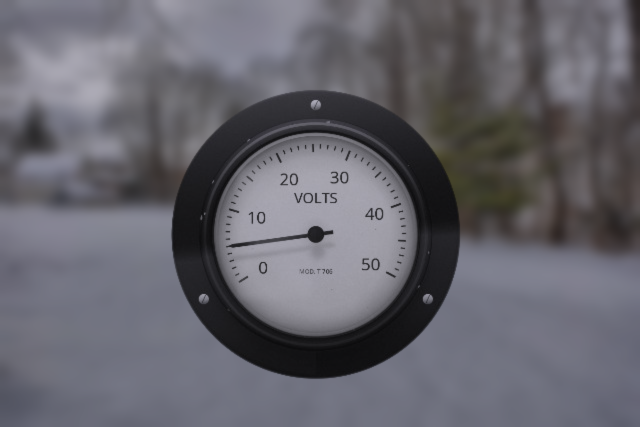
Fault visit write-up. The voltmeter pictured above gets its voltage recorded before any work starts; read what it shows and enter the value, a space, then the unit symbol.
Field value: 5 V
